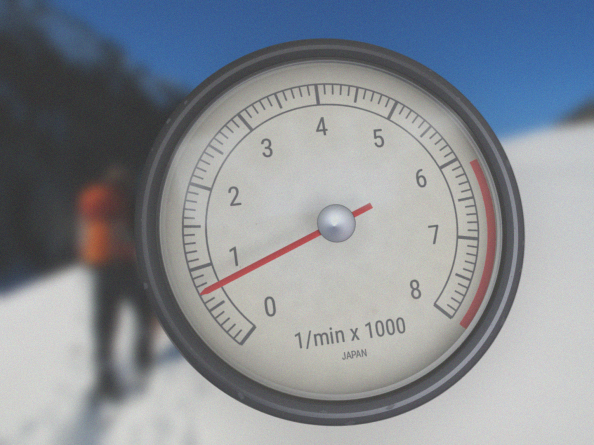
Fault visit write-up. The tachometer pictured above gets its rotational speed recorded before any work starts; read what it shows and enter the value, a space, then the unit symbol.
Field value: 700 rpm
